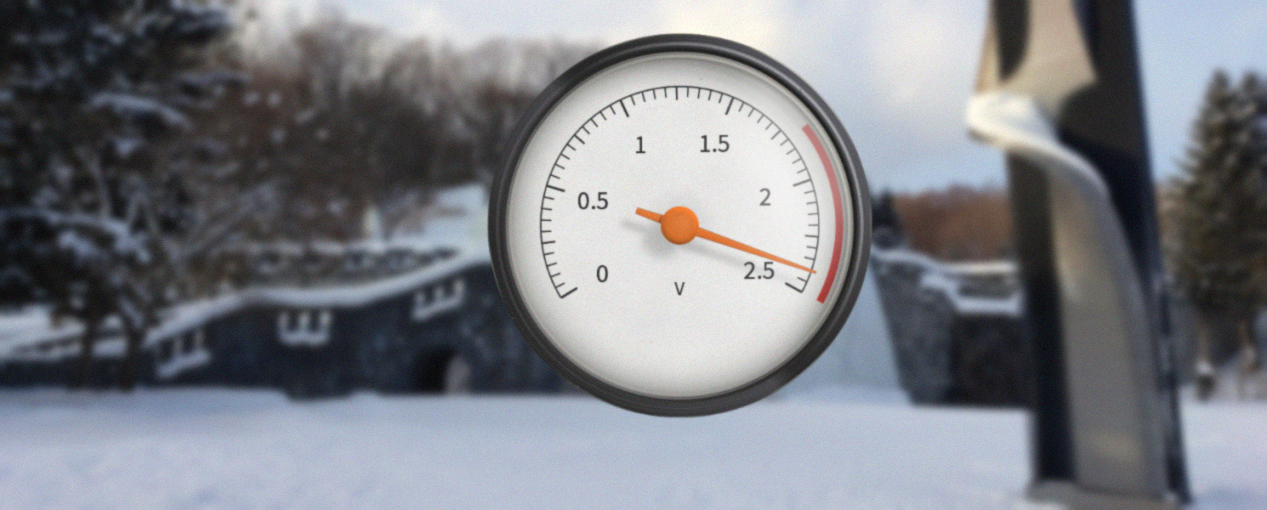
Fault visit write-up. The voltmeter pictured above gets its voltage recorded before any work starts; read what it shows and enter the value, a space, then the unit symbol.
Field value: 2.4 V
